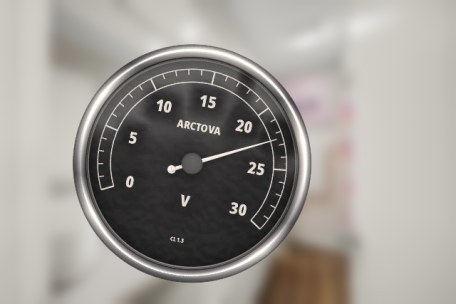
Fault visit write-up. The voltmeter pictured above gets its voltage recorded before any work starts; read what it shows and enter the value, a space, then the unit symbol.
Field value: 22.5 V
